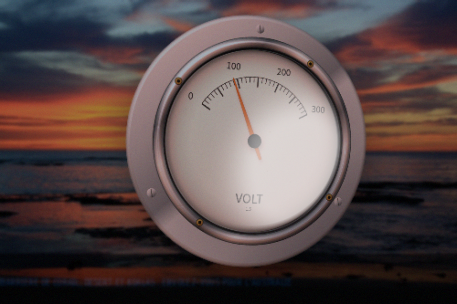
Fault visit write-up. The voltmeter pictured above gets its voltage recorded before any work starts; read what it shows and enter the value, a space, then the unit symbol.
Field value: 90 V
